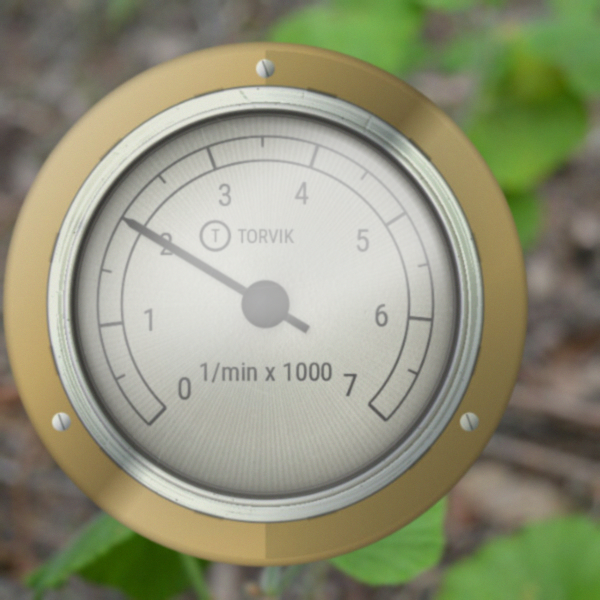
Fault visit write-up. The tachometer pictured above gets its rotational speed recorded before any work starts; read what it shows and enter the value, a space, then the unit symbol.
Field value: 2000 rpm
